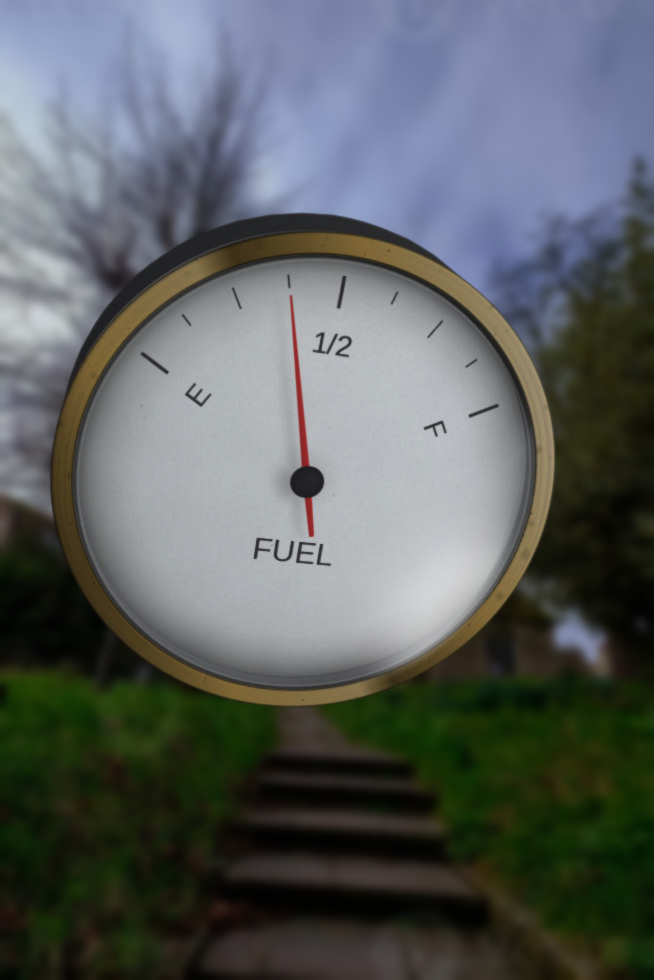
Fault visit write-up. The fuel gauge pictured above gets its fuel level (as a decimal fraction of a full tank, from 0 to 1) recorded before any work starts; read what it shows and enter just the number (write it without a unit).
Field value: 0.375
